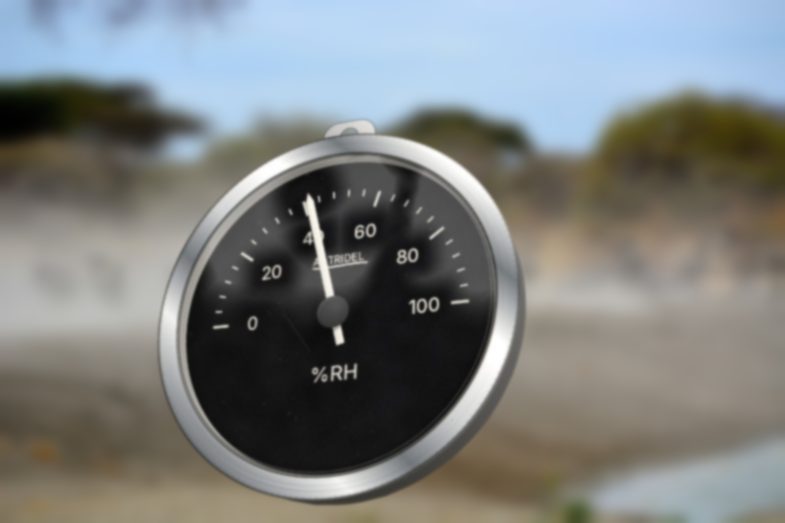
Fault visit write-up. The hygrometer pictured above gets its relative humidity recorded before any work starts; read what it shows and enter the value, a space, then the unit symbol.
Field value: 42 %
